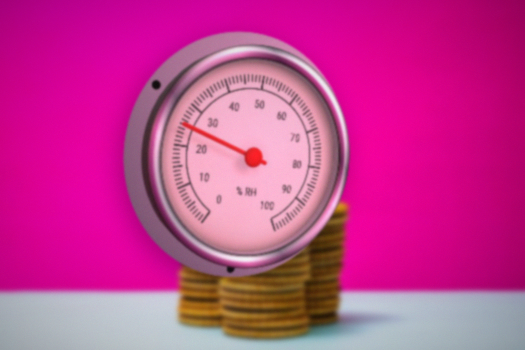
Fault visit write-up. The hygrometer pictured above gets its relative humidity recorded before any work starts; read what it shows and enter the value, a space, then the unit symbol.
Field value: 25 %
